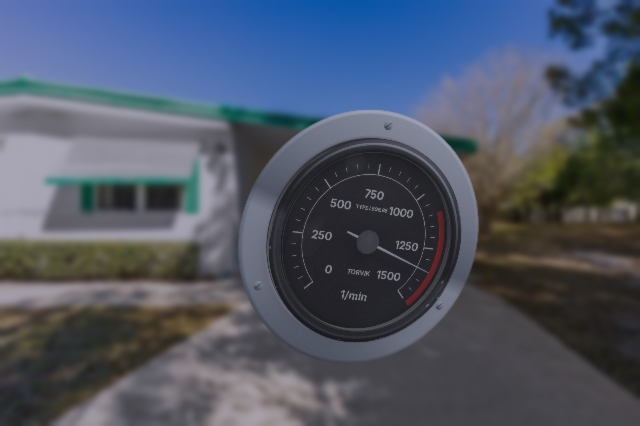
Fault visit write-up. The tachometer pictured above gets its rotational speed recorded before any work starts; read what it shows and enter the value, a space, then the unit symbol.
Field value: 1350 rpm
